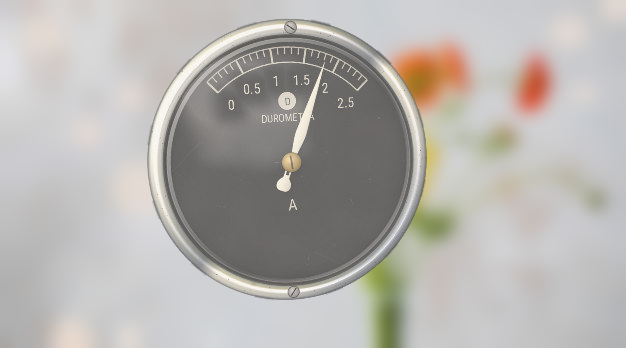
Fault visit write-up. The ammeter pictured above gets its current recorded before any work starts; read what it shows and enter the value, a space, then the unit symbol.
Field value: 1.8 A
